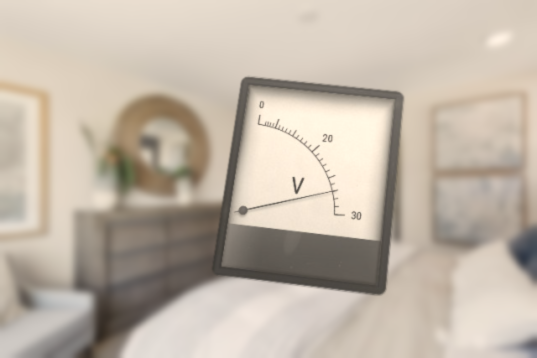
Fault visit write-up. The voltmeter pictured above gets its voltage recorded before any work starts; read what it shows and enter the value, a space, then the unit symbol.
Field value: 27 V
